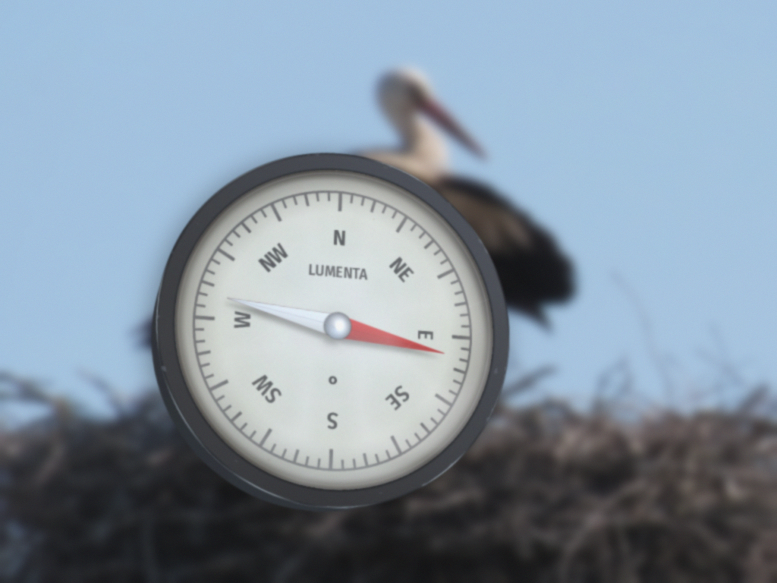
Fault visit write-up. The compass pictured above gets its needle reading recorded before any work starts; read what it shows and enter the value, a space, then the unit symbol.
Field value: 100 °
